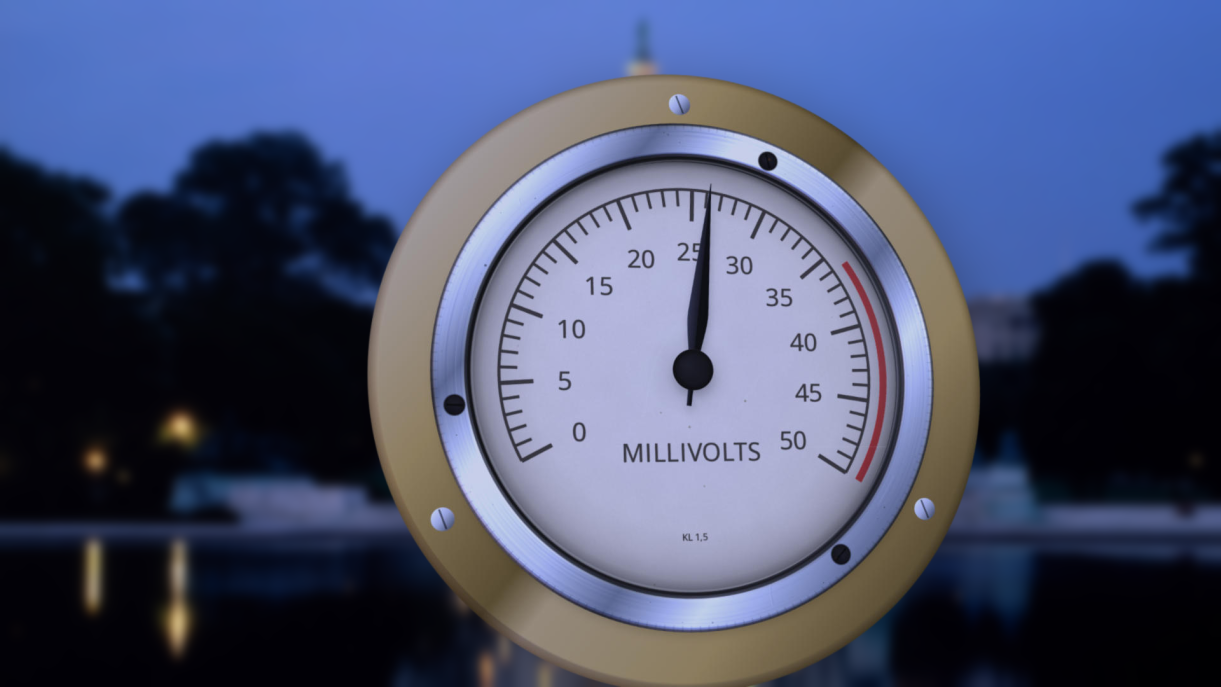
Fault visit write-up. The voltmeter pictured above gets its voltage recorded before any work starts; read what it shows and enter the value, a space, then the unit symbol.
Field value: 26 mV
